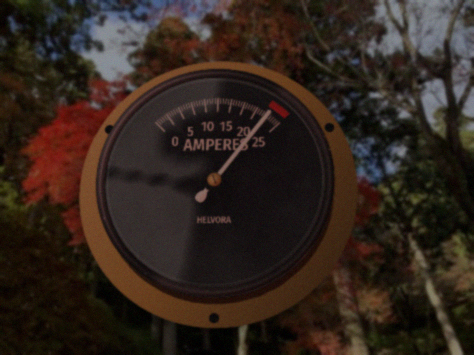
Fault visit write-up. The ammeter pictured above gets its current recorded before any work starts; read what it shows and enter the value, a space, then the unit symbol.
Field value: 22.5 A
